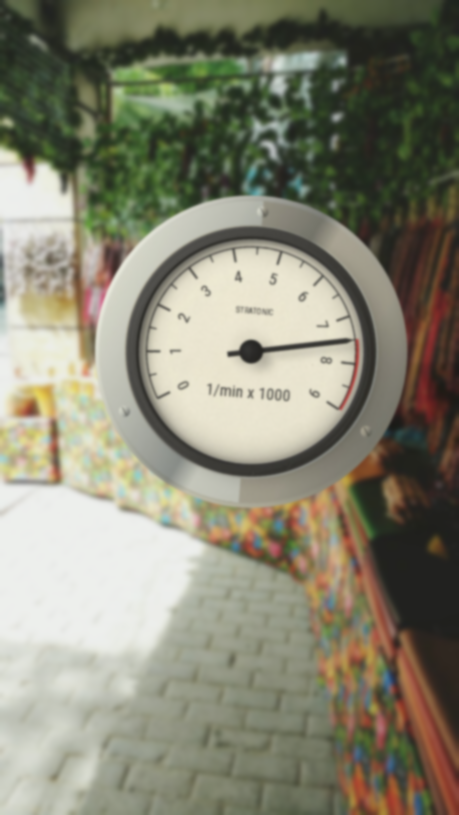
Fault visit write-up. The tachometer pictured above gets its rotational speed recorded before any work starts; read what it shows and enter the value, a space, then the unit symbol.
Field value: 7500 rpm
